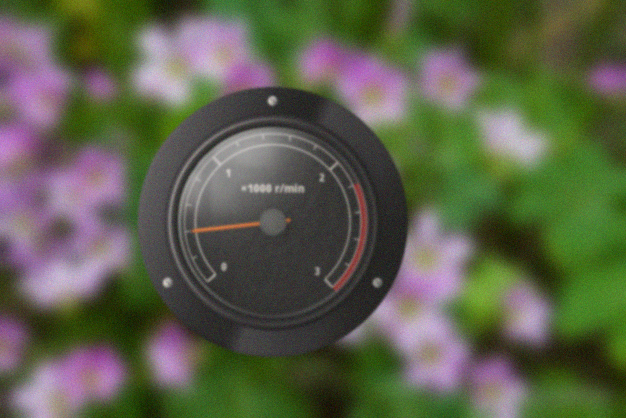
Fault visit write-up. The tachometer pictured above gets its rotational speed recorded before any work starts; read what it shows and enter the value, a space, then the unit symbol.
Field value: 400 rpm
